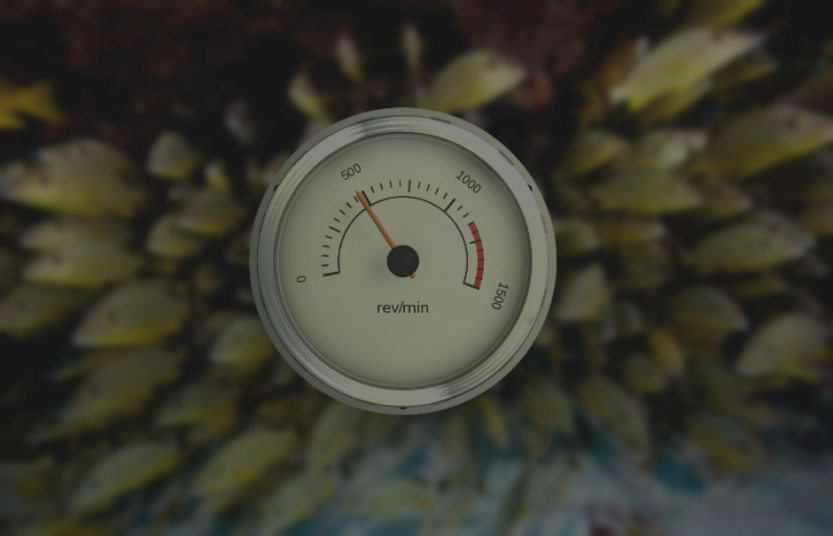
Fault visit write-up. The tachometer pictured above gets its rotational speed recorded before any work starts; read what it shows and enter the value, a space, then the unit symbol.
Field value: 475 rpm
